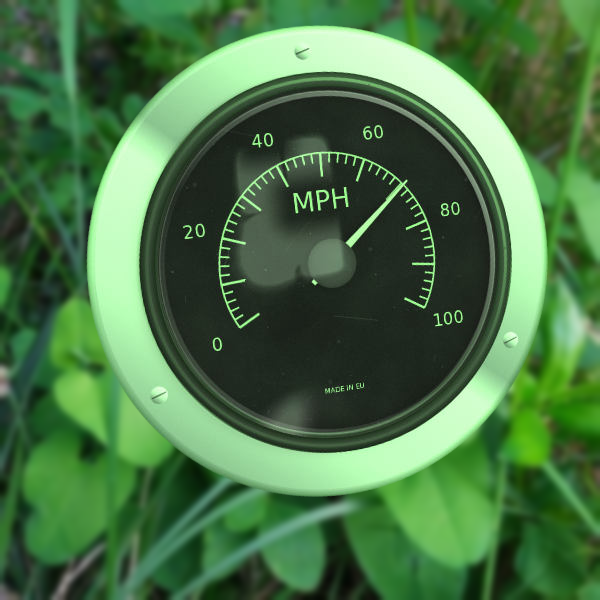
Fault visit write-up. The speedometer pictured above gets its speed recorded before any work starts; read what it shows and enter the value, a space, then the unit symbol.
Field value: 70 mph
